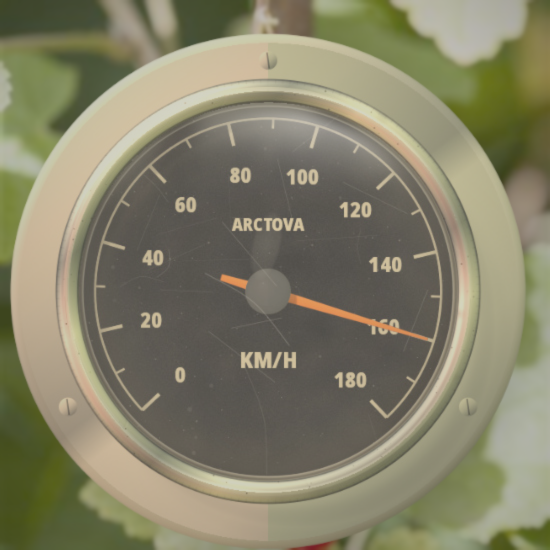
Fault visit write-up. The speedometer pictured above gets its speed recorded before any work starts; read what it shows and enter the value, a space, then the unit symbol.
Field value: 160 km/h
